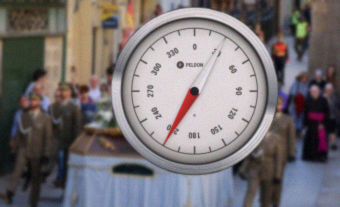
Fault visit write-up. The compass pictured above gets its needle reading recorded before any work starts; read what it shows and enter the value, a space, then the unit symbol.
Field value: 210 °
